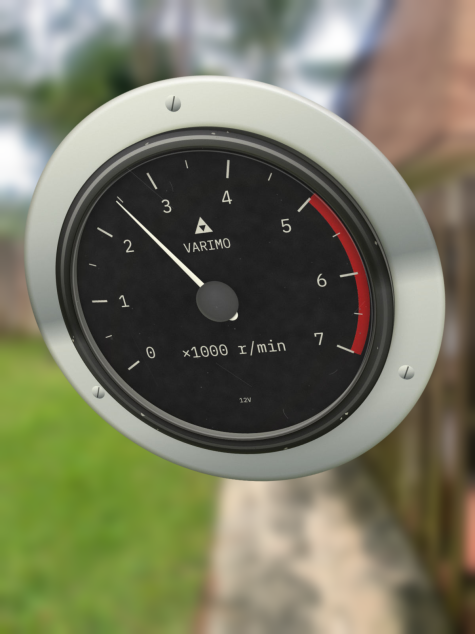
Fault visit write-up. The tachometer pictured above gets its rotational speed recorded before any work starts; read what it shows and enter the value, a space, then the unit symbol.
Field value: 2500 rpm
